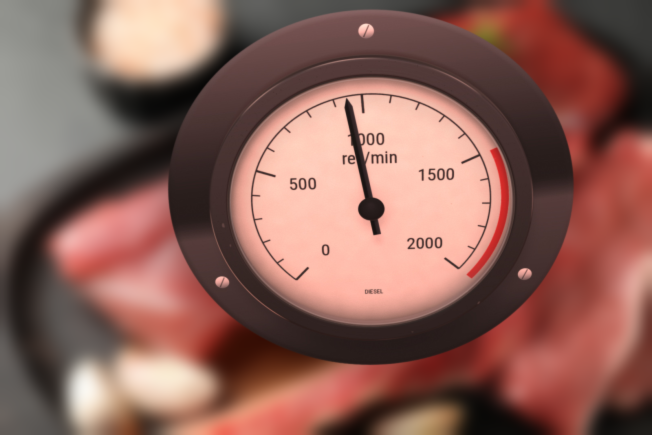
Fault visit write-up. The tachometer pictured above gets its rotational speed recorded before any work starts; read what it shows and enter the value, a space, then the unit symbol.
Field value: 950 rpm
